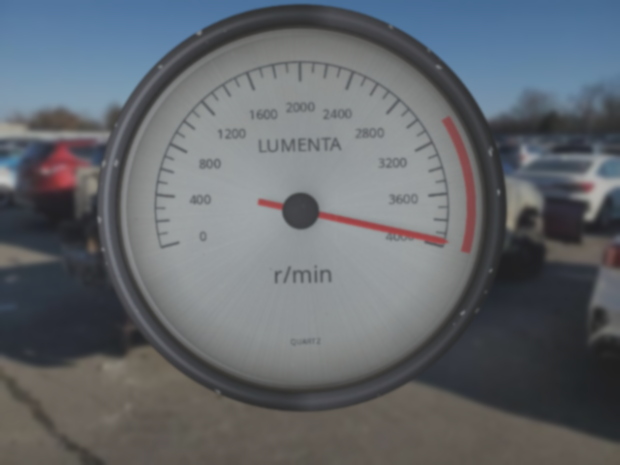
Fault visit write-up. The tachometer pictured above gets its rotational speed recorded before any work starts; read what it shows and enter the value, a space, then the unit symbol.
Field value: 3950 rpm
